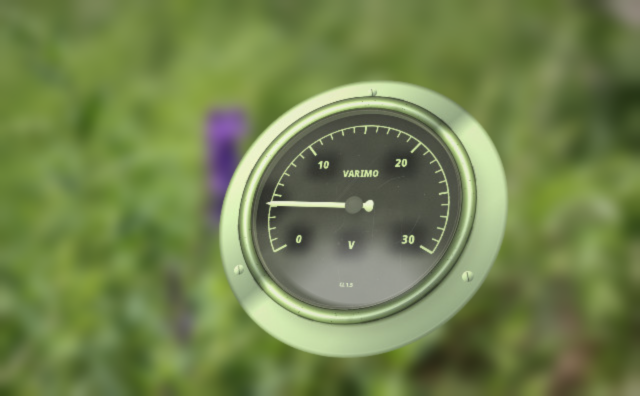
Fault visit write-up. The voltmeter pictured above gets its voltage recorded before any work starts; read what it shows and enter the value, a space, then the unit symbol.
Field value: 4 V
